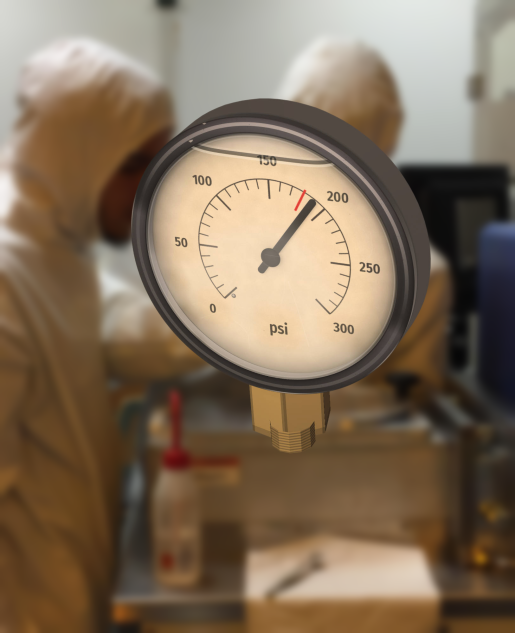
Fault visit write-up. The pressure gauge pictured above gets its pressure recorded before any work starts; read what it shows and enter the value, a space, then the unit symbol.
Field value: 190 psi
